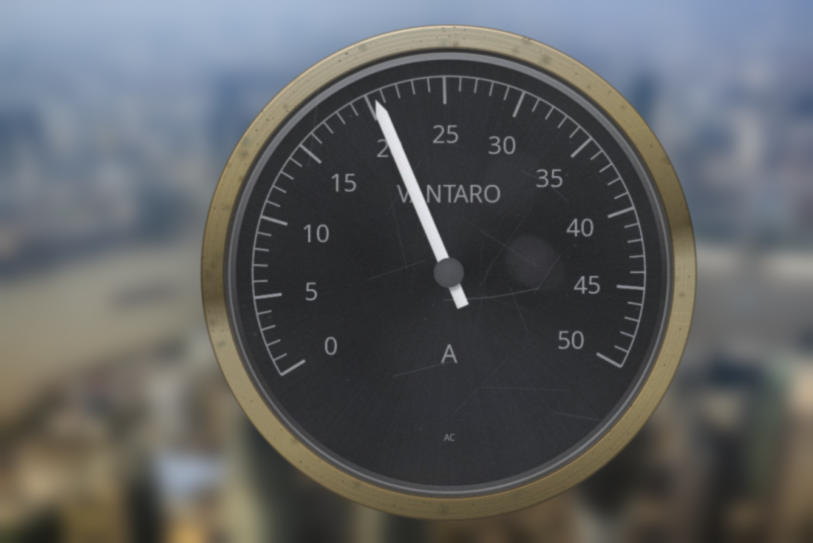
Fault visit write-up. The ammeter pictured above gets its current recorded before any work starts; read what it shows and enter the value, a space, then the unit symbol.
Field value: 20.5 A
